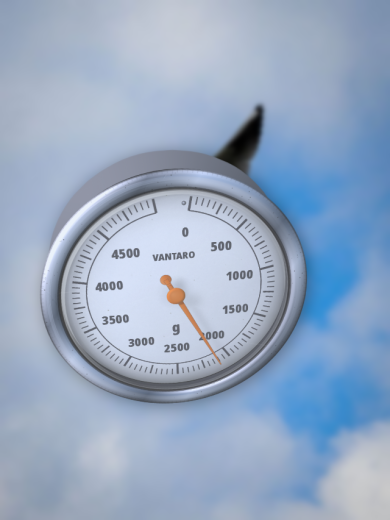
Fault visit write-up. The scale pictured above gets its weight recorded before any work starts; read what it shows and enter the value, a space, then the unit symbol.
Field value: 2100 g
